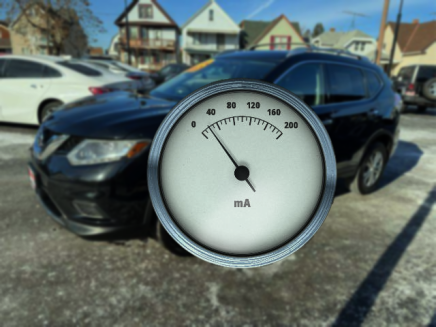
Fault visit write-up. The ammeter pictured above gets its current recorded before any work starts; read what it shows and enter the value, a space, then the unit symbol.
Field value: 20 mA
